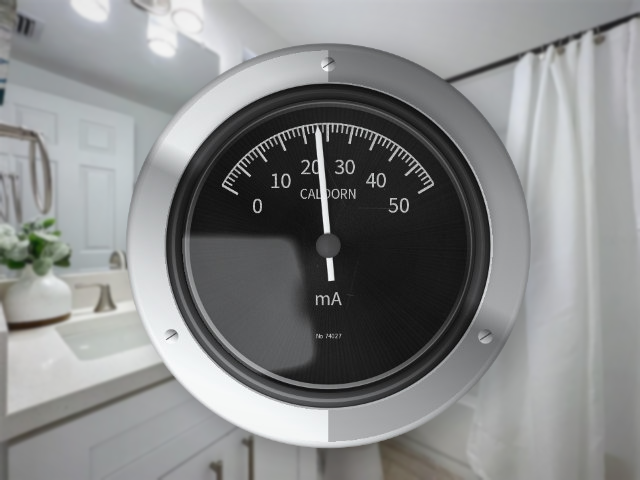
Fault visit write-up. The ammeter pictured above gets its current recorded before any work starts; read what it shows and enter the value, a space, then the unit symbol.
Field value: 23 mA
